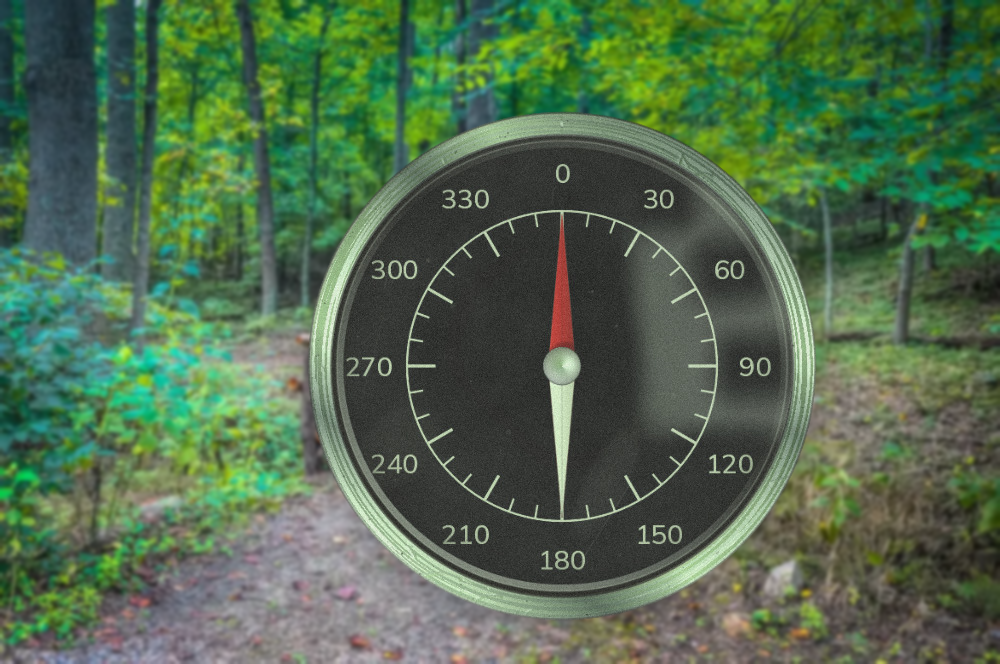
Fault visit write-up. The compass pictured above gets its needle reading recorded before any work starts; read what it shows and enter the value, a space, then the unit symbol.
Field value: 0 °
